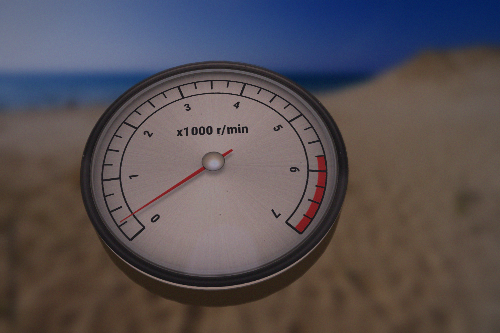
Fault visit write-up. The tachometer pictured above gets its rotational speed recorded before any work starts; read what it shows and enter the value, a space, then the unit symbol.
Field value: 250 rpm
